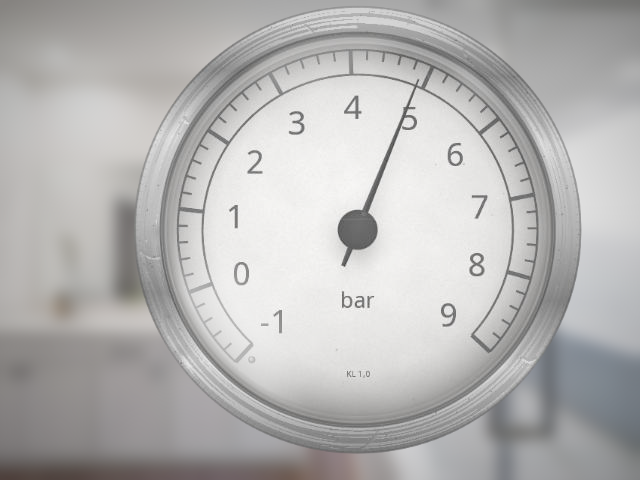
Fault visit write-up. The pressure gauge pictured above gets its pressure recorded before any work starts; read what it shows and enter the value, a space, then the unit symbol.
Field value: 4.9 bar
